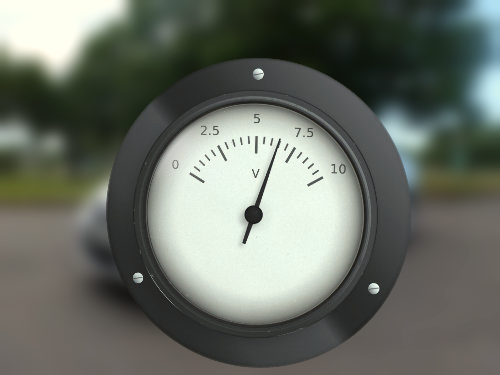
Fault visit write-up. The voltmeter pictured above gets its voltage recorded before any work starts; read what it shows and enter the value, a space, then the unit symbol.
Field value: 6.5 V
